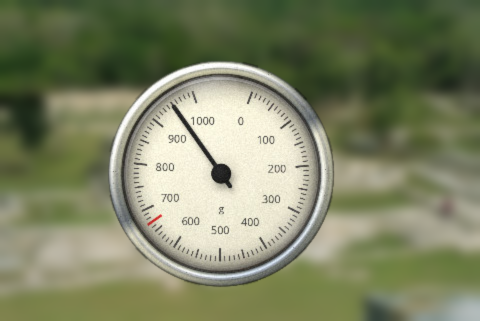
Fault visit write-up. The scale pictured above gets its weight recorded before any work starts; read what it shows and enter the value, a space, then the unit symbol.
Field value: 950 g
